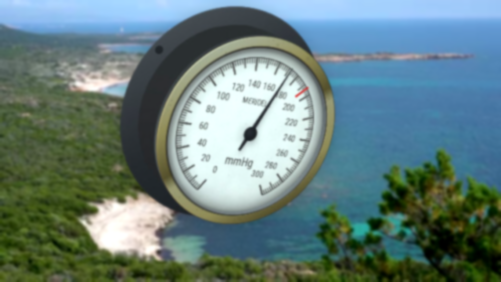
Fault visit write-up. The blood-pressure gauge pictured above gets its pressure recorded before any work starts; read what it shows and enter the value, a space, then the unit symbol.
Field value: 170 mmHg
